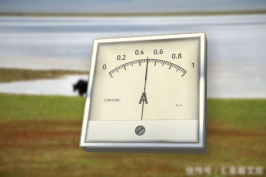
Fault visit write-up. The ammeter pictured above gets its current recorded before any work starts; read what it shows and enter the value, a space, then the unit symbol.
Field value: 0.5 A
